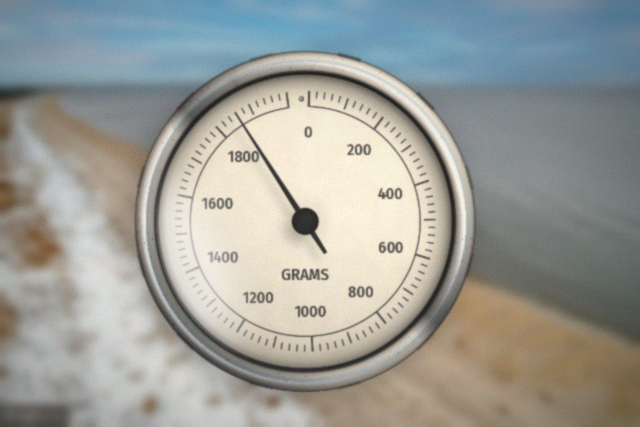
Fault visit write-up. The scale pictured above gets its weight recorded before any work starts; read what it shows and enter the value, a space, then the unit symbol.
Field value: 1860 g
